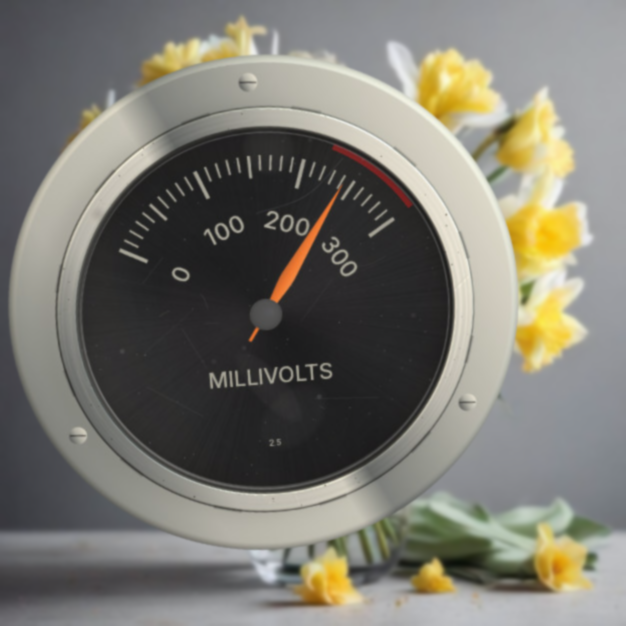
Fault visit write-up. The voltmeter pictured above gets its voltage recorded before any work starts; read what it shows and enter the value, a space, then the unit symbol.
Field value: 240 mV
